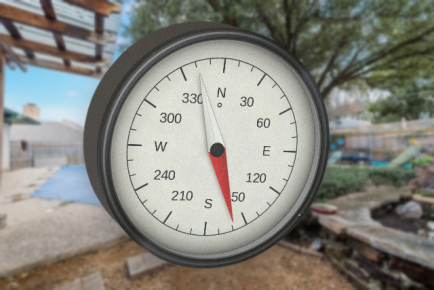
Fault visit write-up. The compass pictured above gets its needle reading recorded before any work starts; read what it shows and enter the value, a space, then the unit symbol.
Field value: 160 °
